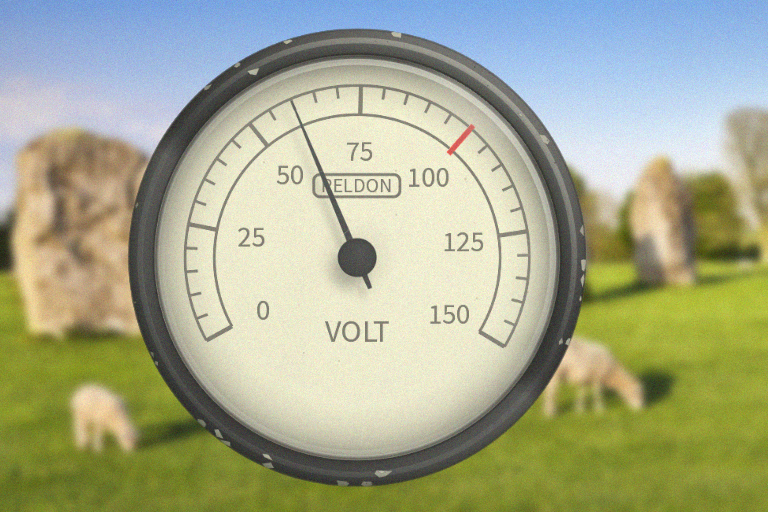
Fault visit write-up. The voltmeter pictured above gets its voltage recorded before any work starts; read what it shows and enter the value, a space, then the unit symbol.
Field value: 60 V
